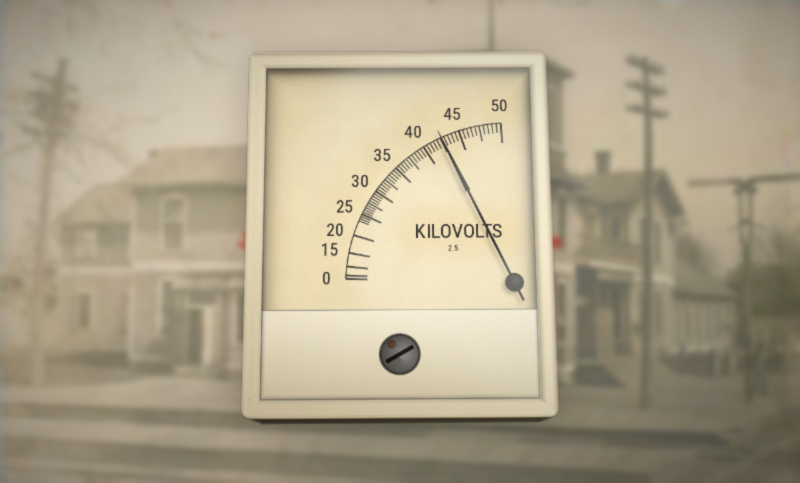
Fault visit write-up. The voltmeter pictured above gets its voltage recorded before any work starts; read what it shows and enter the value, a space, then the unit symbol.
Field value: 42.5 kV
